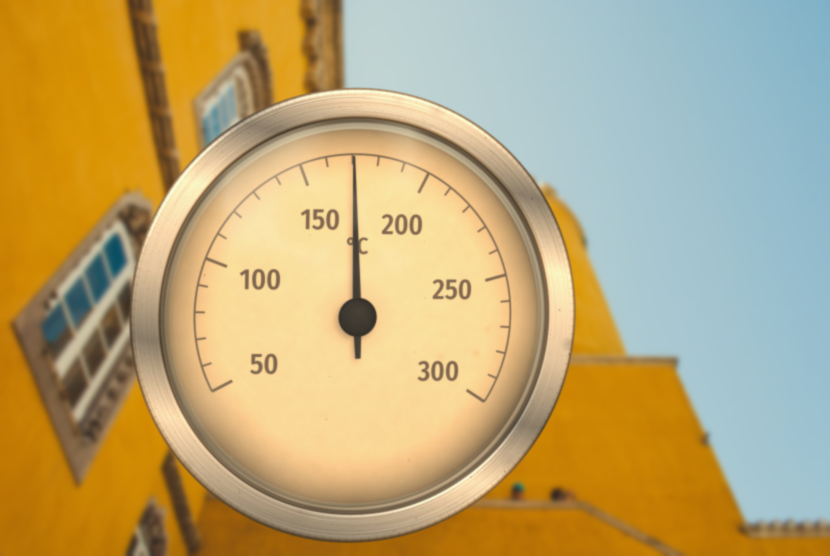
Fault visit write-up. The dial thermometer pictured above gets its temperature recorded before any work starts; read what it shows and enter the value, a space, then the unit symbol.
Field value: 170 °C
